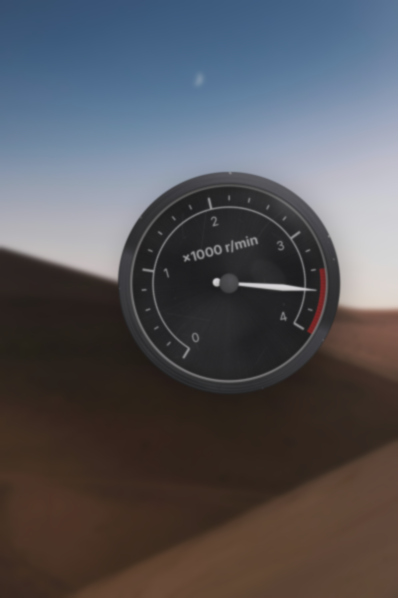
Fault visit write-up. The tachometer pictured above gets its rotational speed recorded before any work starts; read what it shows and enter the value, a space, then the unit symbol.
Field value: 3600 rpm
